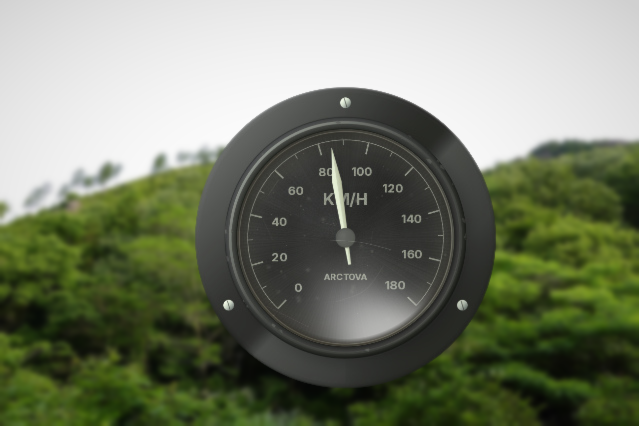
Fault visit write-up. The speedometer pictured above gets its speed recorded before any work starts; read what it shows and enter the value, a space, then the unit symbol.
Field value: 85 km/h
